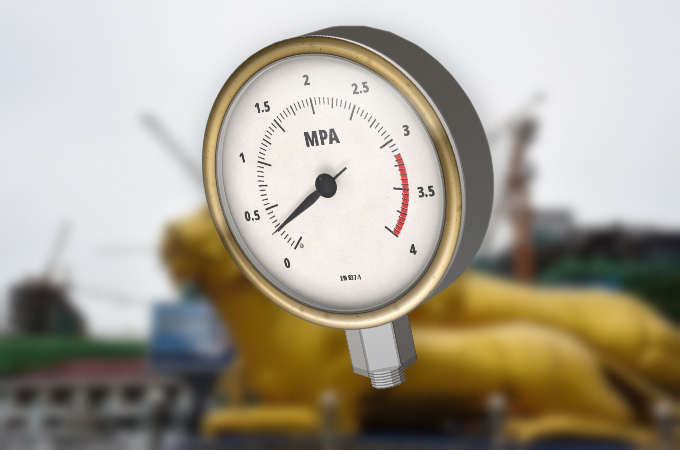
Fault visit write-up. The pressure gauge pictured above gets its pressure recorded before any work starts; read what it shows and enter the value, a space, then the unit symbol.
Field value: 0.25 MPa
